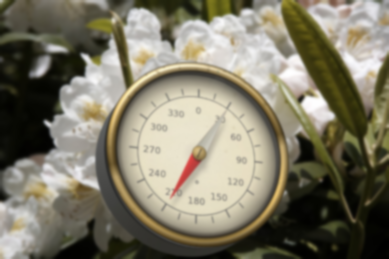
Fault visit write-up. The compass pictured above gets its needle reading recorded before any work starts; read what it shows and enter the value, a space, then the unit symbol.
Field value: 210 °
